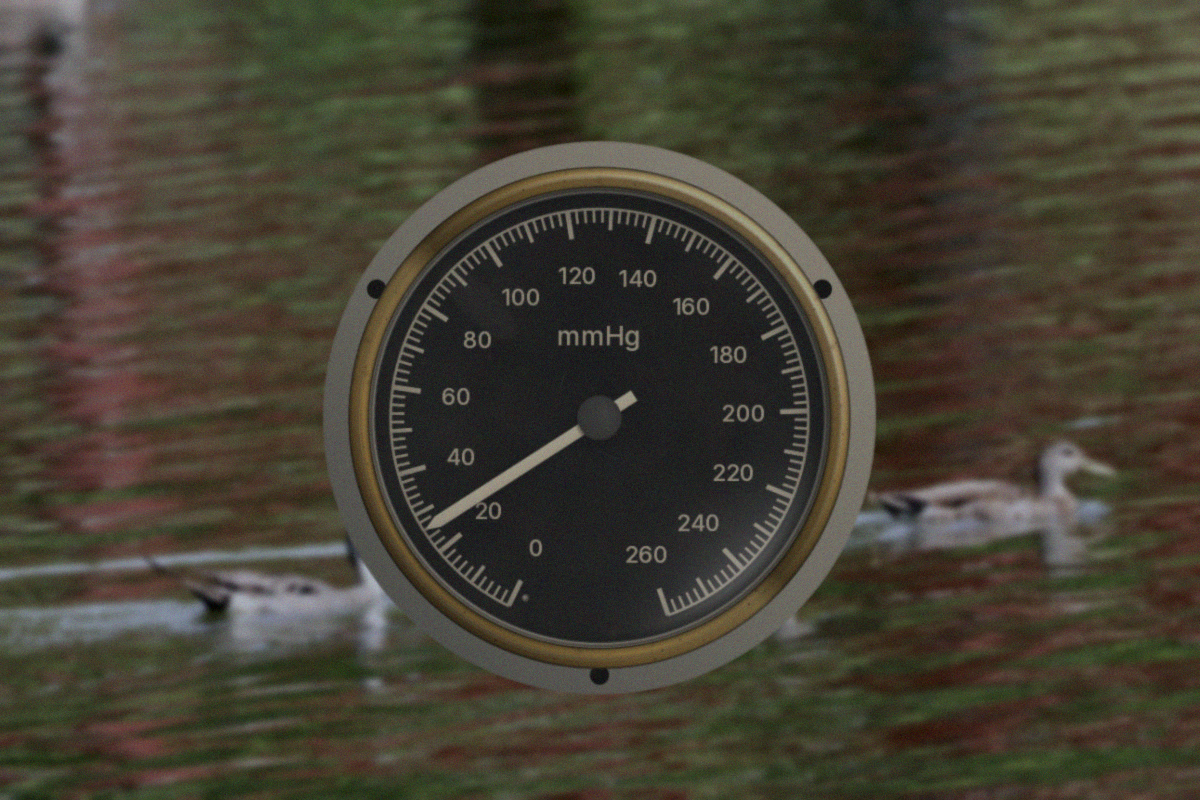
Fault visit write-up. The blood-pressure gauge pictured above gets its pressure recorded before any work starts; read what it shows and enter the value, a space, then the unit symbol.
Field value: 26 mmHg
